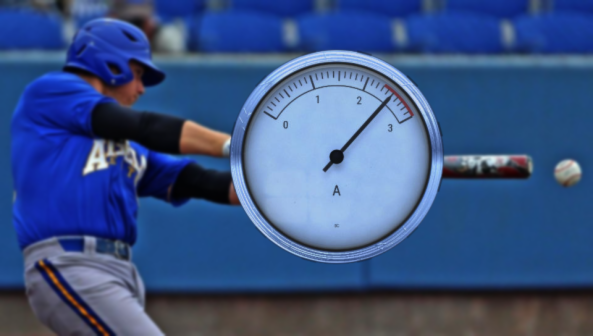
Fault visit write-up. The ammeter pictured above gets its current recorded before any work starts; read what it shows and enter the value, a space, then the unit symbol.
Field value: 2.5 A
